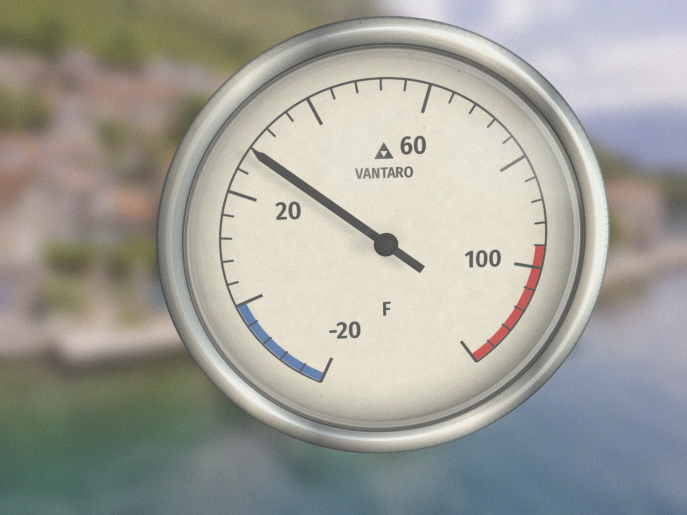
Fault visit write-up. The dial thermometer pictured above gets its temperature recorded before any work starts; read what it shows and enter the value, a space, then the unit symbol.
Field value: 28 °F
